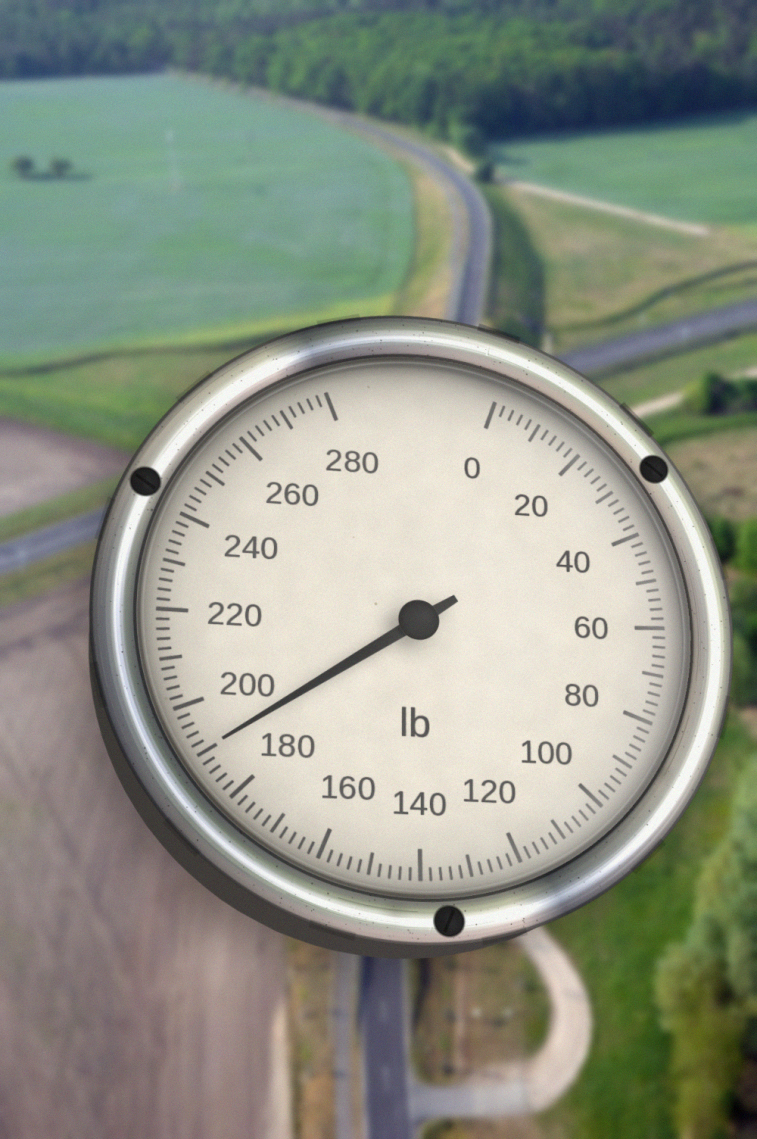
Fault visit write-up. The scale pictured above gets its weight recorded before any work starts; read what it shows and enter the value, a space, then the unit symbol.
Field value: 190 lb
